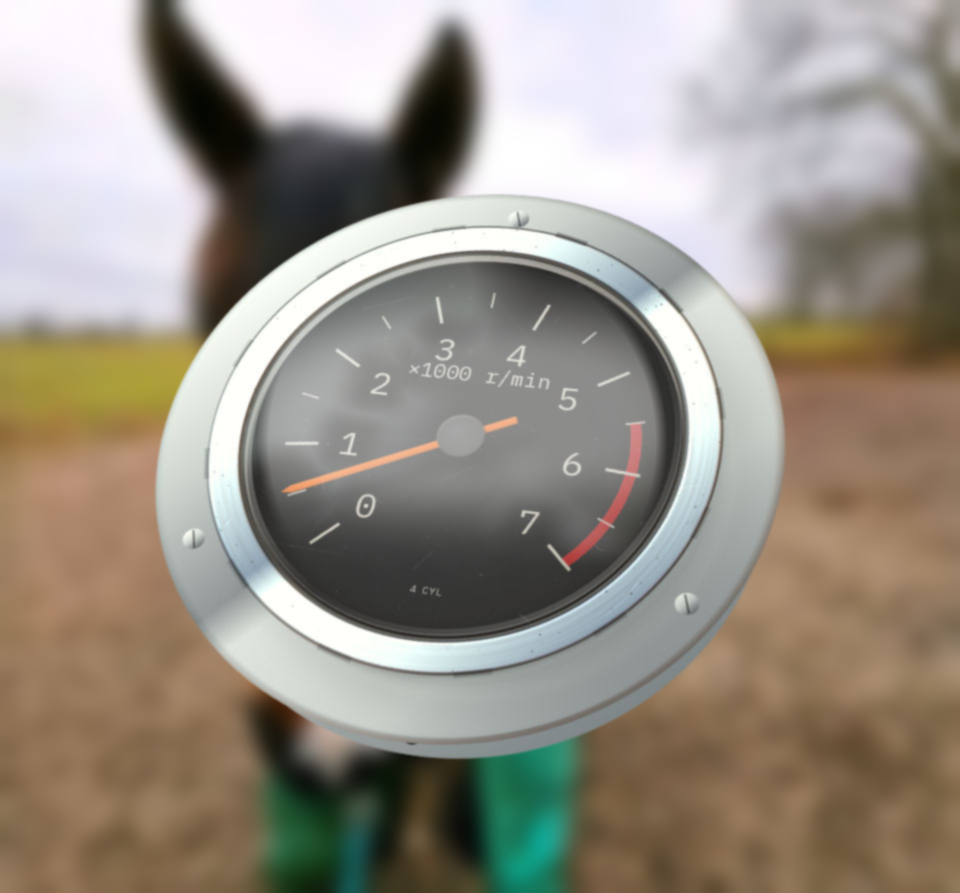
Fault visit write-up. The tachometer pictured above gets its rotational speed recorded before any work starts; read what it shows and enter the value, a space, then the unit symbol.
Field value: 500 rpm
